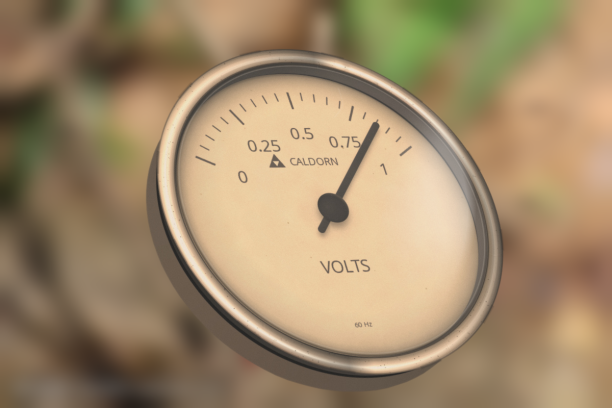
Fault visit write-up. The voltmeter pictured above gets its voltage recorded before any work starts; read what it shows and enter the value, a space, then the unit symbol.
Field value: 0.85 V
